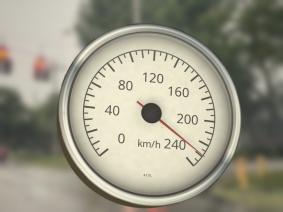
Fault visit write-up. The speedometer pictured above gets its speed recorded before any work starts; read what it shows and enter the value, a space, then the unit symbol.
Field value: 230 km/h
